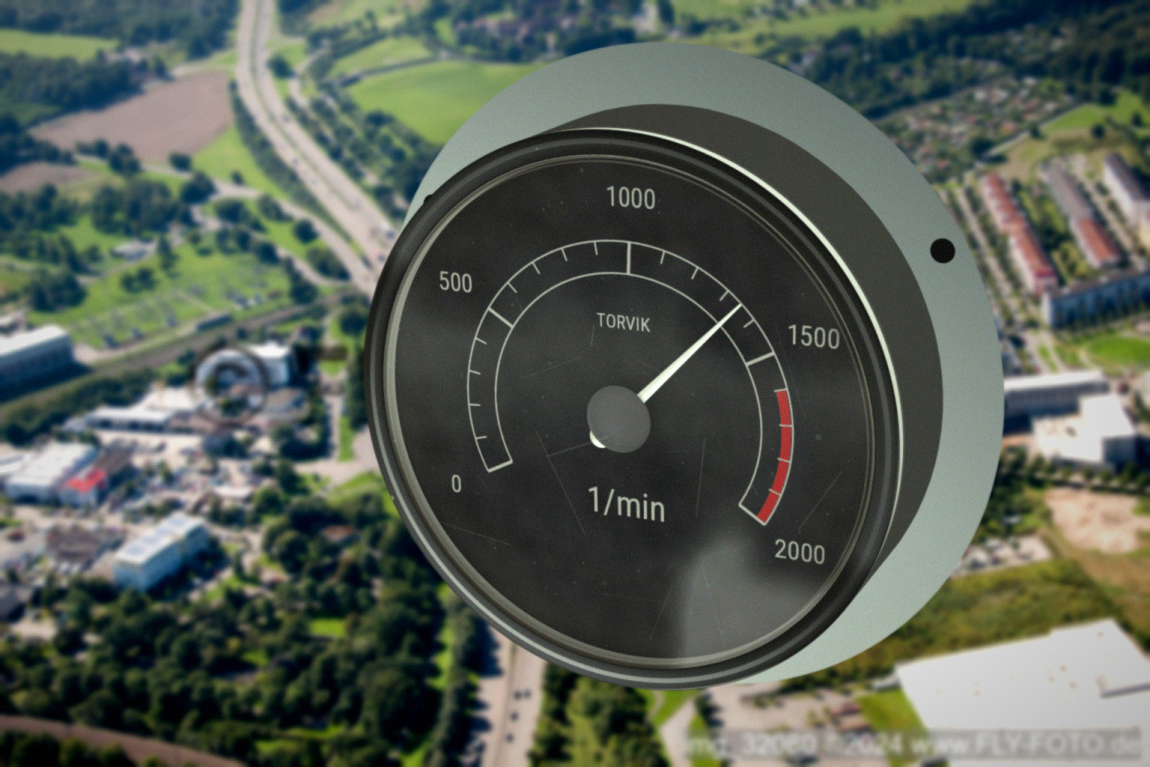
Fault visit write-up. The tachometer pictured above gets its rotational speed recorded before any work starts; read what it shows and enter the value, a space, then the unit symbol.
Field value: 1350 rpm
